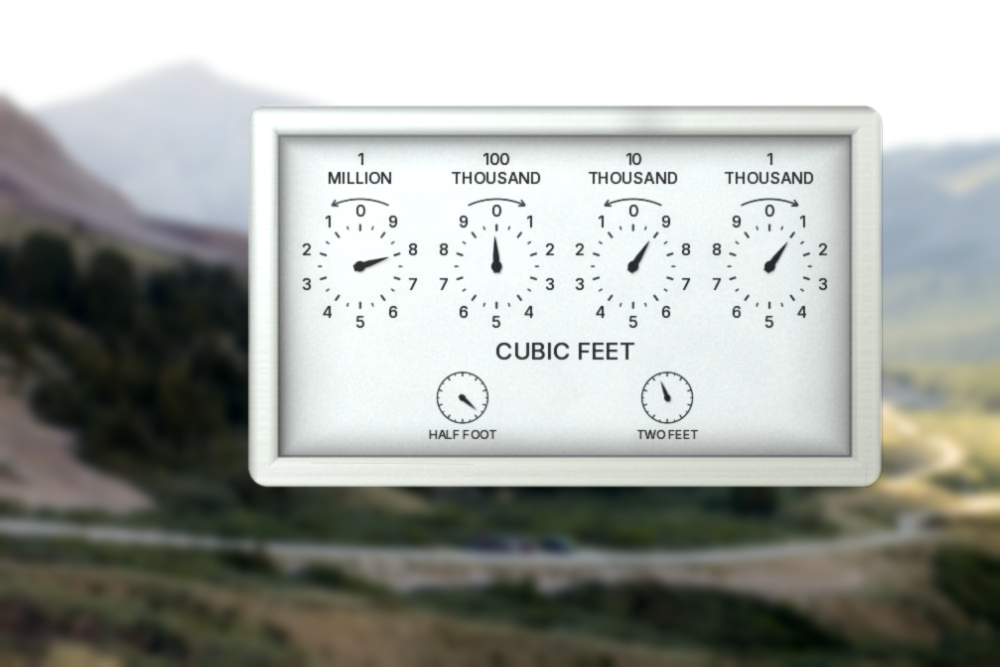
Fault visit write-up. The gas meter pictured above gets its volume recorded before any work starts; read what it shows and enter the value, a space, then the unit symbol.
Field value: 799100 ft³
